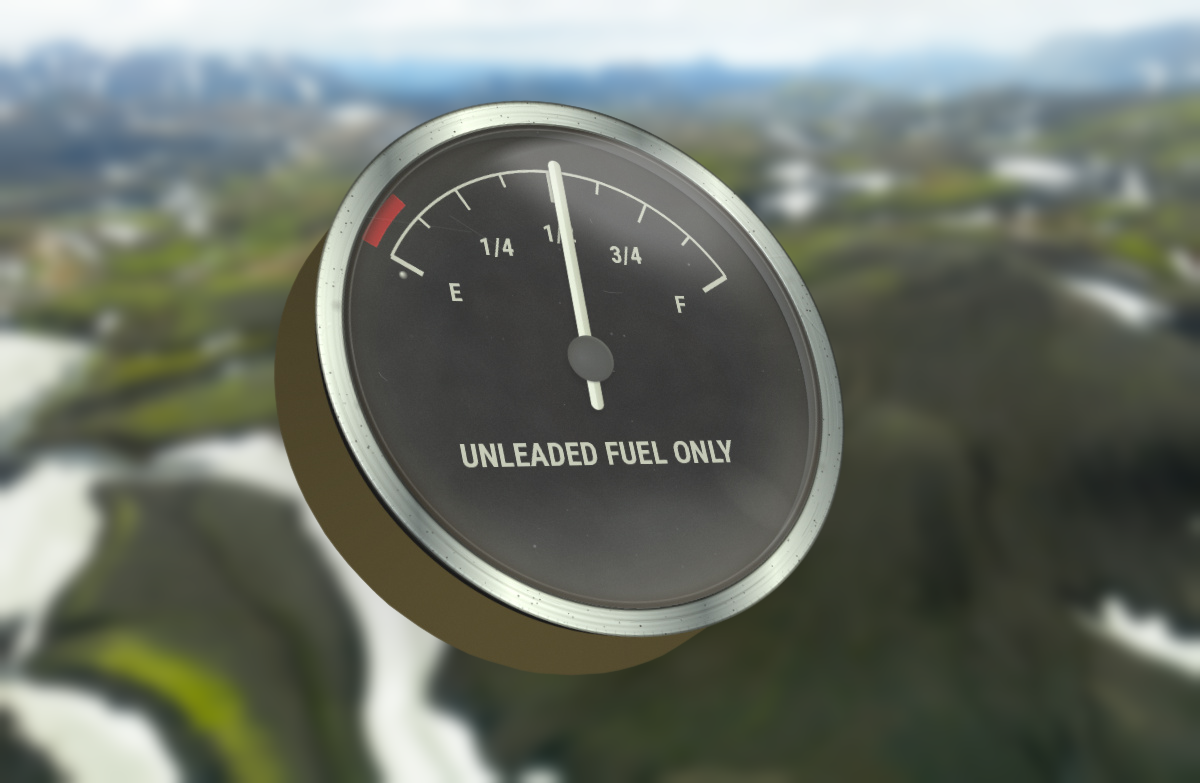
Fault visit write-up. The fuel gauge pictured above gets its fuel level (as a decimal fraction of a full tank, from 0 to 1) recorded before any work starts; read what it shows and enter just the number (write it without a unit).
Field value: 0.5
